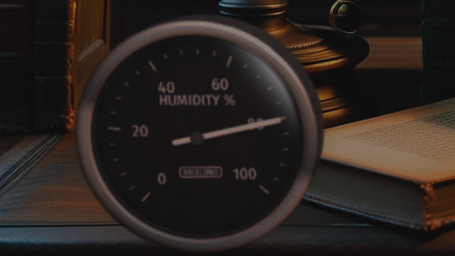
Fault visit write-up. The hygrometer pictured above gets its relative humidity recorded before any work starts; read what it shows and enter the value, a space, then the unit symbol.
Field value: 80 %
